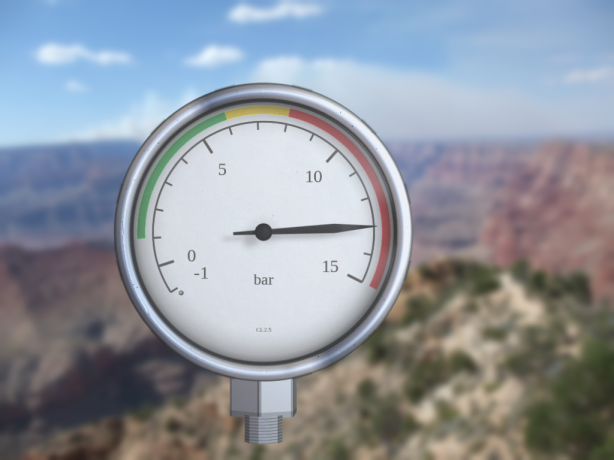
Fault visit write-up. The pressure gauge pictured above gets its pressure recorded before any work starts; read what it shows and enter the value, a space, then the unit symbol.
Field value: 13 bar
